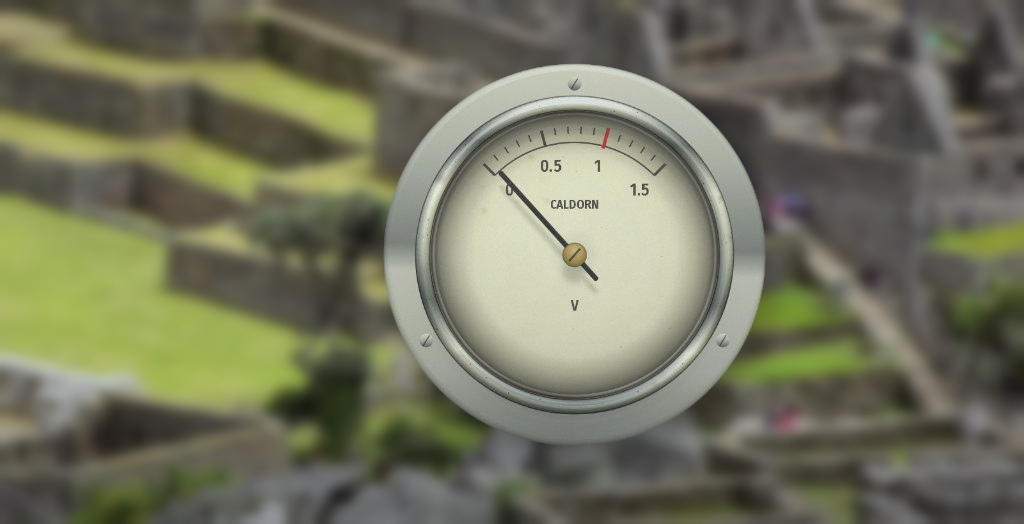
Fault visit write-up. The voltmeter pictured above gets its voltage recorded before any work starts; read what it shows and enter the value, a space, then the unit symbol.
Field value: 0.05 V
